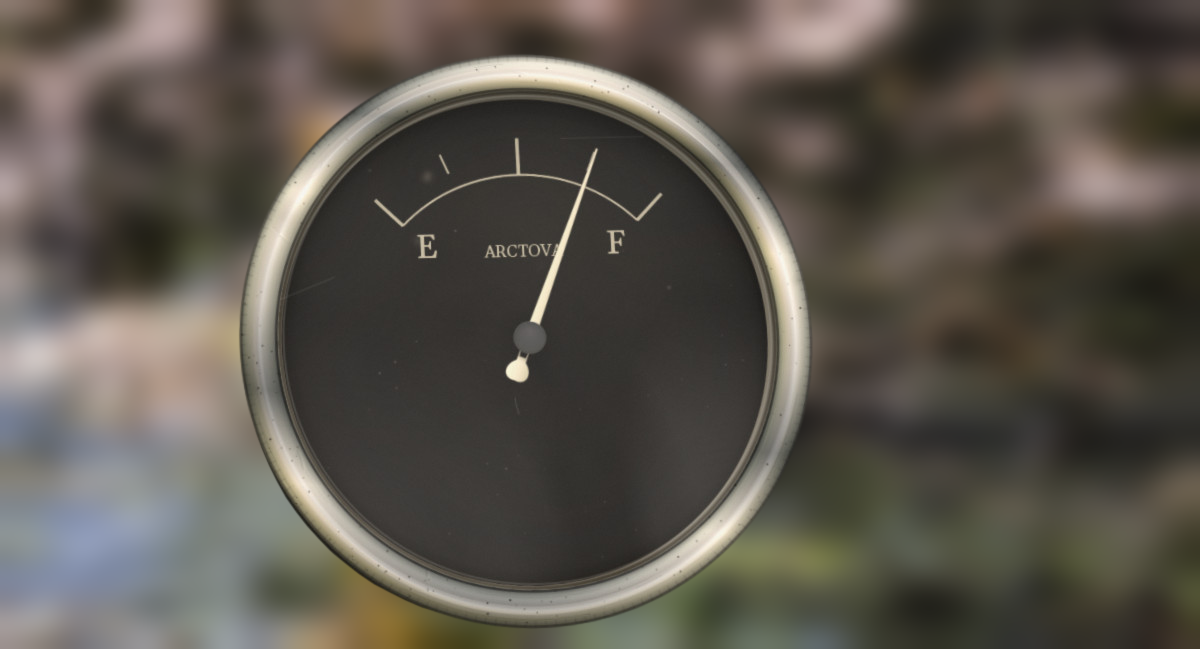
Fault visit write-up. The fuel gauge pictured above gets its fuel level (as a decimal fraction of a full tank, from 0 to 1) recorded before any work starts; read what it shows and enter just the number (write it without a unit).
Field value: 0.75
